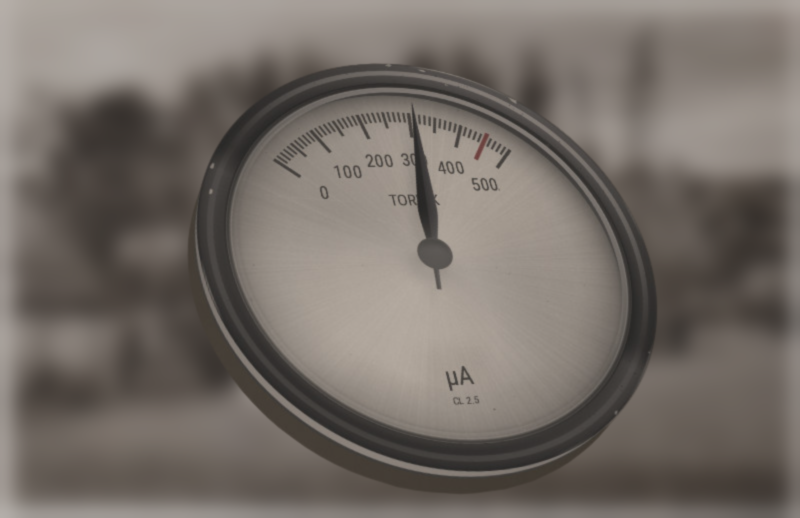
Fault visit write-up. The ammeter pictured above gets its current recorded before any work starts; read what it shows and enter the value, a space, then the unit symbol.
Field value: 300 µA
